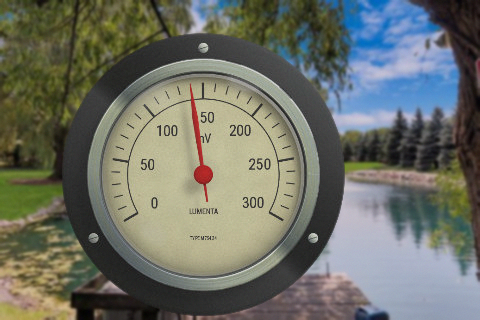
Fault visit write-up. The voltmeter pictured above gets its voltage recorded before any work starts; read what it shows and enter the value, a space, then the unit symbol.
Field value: 140 mV
